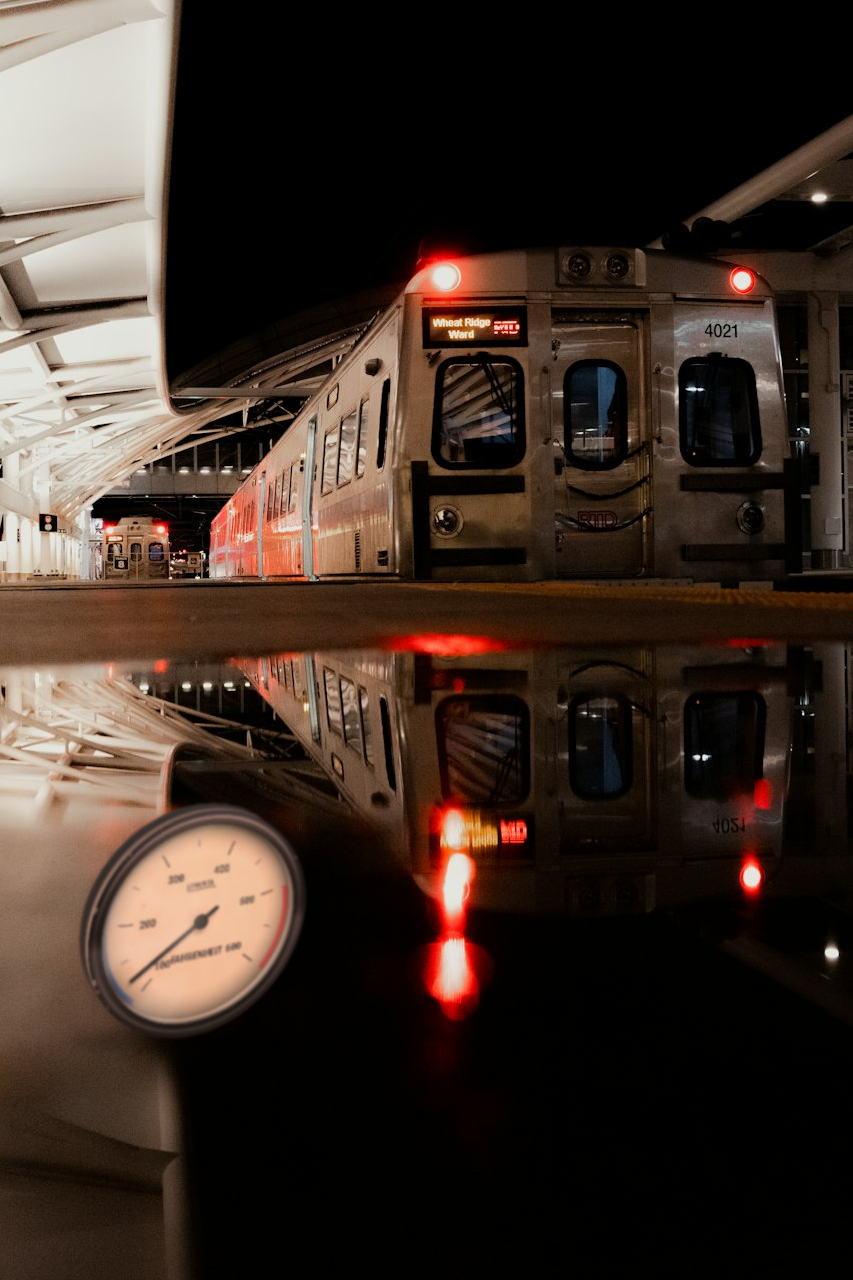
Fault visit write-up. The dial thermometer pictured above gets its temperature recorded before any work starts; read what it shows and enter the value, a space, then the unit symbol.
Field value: 125 °F
